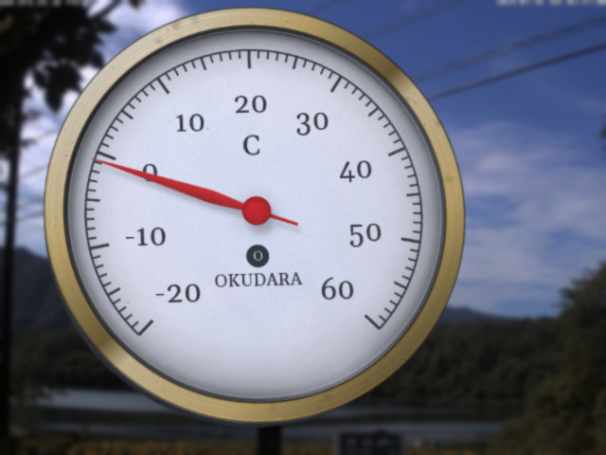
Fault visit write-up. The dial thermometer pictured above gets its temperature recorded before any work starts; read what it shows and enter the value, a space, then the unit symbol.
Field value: -1 °C
